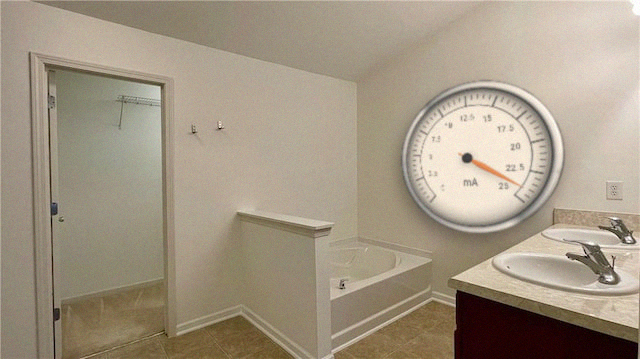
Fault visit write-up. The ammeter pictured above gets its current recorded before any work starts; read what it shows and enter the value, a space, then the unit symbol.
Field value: 24 mA
